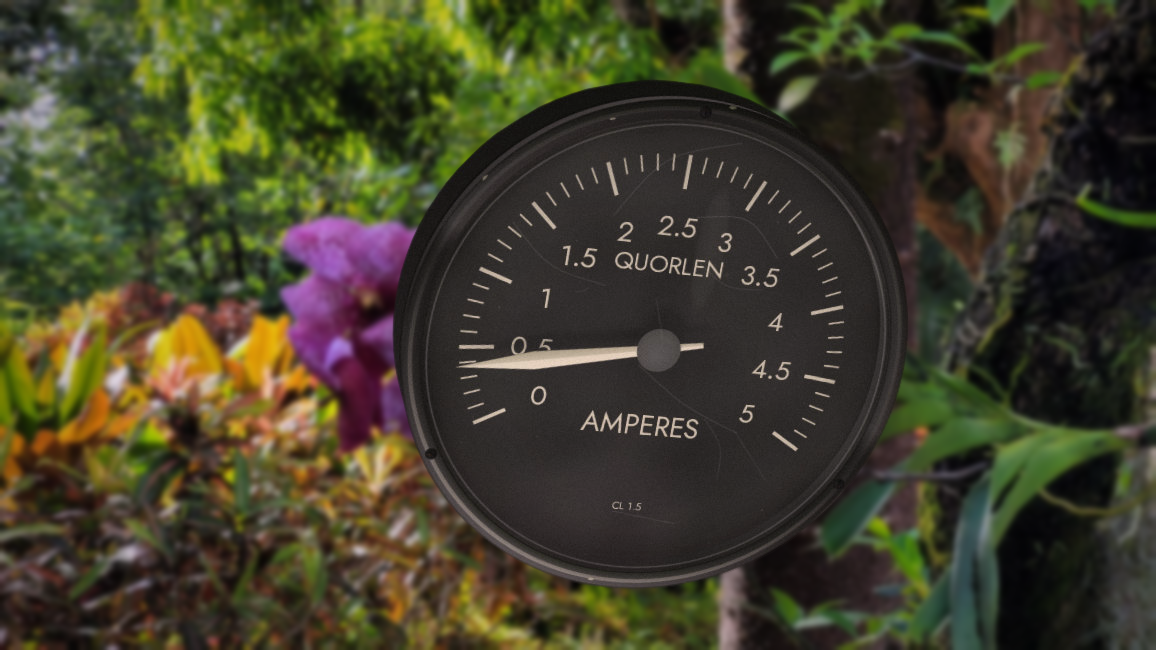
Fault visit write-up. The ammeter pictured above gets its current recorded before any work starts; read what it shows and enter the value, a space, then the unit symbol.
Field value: 0.4 A
